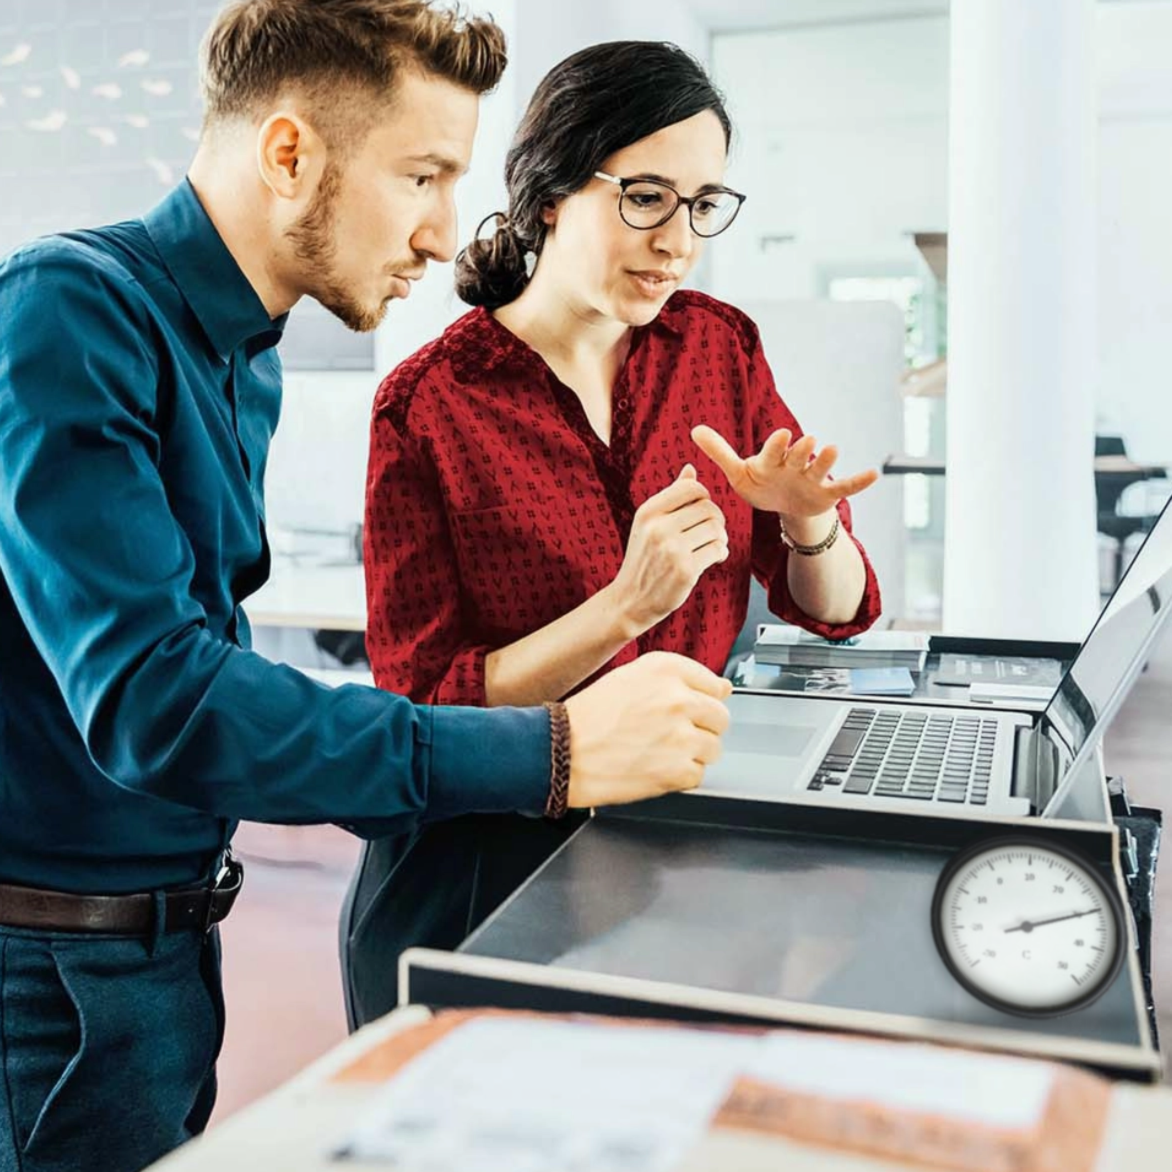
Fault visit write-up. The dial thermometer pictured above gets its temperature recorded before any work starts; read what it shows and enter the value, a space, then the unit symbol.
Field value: 30 °C
